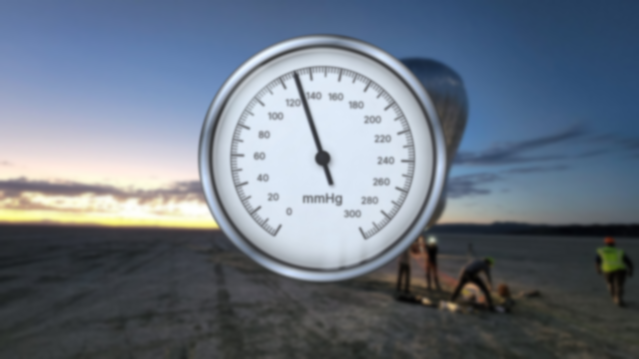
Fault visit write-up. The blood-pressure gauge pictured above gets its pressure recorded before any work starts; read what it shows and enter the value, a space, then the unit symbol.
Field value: 130 mmHg
